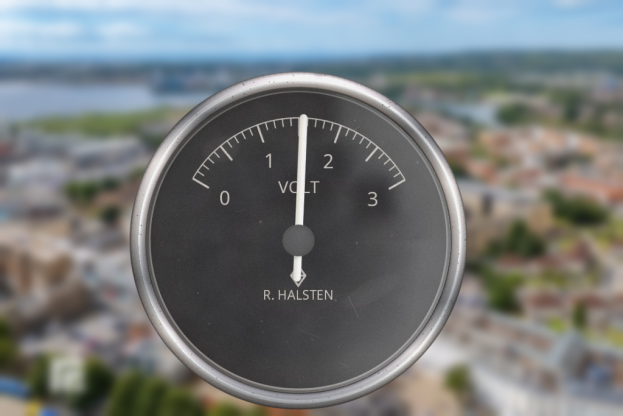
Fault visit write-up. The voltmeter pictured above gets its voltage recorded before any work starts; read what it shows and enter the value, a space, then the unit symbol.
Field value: 1.55 V
